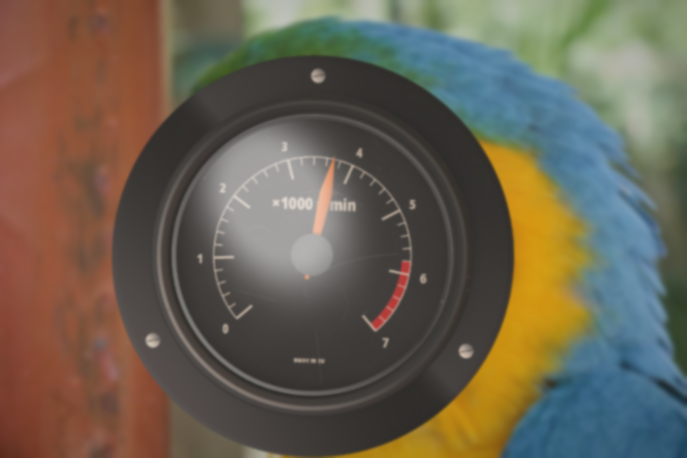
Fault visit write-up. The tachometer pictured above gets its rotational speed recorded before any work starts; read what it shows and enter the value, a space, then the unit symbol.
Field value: 3700 rpm
